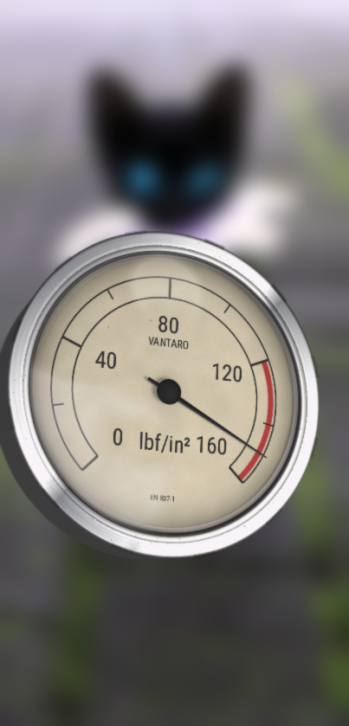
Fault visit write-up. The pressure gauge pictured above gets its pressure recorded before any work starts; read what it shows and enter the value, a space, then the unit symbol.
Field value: 150 psi
